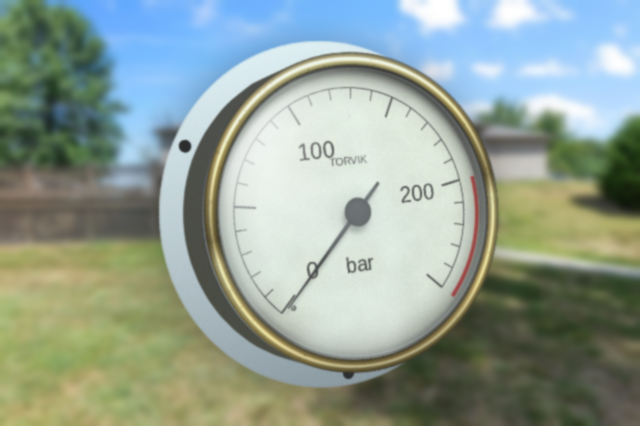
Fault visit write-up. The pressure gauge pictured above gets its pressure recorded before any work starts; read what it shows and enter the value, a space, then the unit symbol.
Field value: 0 bar
